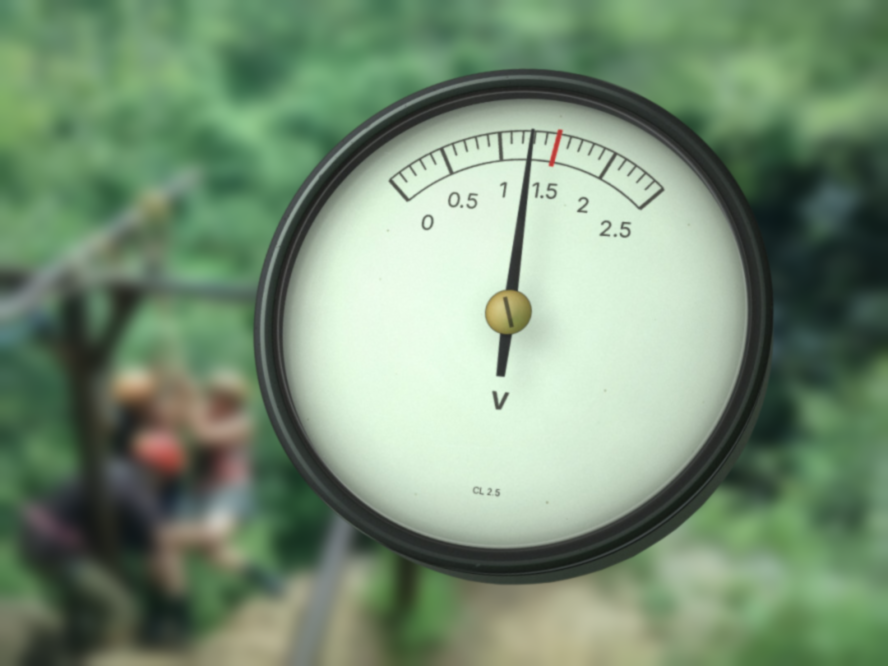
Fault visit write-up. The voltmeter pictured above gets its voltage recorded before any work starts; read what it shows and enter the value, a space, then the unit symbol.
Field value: 1.3 V
